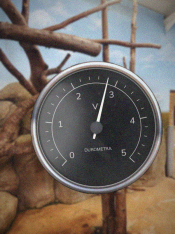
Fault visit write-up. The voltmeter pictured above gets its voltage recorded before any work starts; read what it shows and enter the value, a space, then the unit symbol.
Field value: 2.8 V
